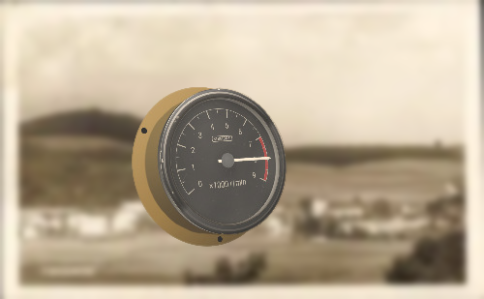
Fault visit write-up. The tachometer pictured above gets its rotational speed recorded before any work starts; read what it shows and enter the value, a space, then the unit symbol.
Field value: 8000 rpm
